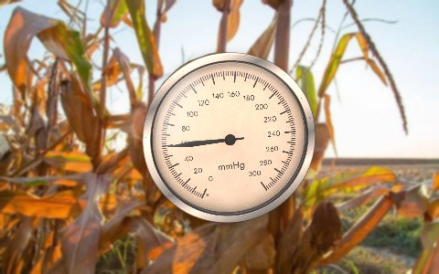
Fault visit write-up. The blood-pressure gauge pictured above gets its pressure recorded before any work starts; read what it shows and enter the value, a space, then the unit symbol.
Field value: 60 mmHg
